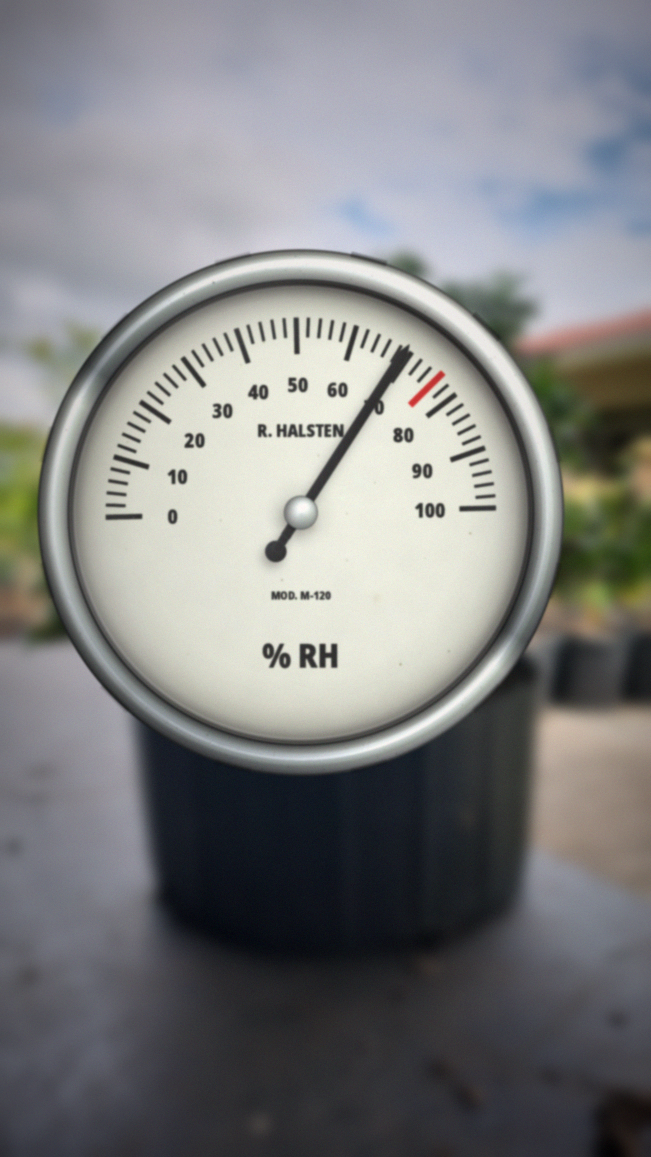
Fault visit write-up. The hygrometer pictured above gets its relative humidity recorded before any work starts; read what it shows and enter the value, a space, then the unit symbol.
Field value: 69 %
